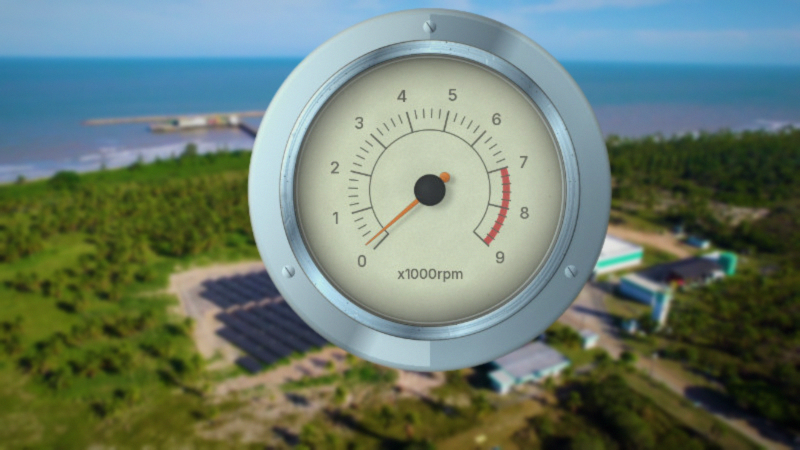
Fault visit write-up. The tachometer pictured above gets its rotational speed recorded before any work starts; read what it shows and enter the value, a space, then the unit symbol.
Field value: 200 rpm
